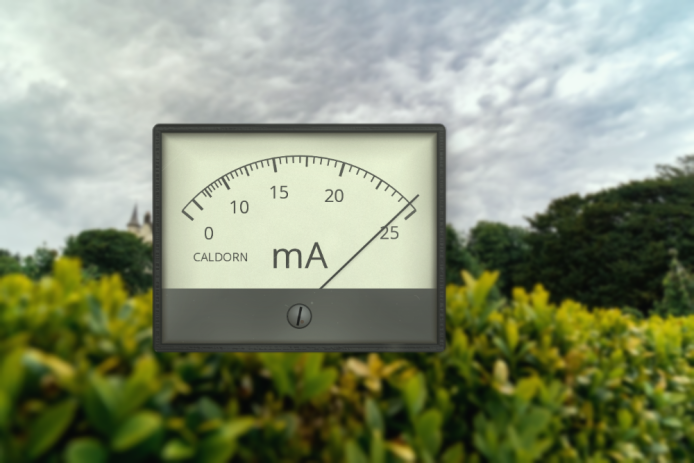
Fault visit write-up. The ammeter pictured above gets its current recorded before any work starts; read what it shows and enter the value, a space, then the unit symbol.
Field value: 24.5 mA
